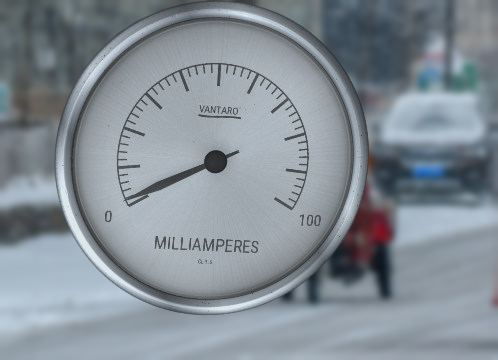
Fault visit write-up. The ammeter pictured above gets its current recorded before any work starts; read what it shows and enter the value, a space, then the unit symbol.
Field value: 2 mA
